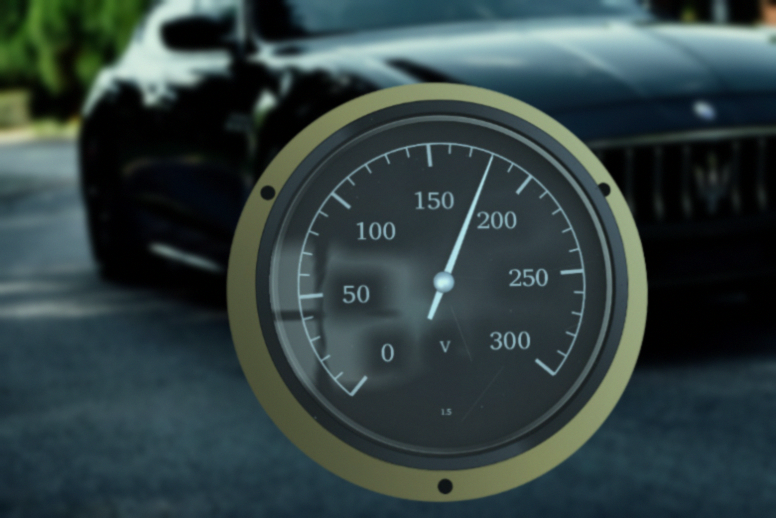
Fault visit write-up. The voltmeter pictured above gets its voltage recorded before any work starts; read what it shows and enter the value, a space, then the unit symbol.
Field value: 180 V
